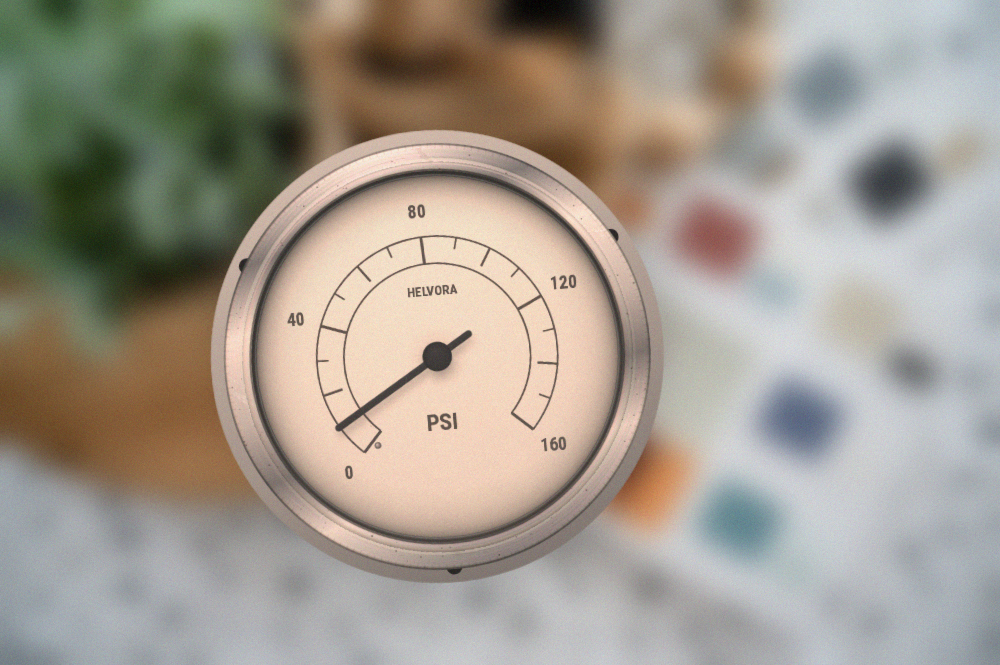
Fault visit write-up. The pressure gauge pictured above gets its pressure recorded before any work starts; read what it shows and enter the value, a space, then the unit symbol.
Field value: 10 psi
